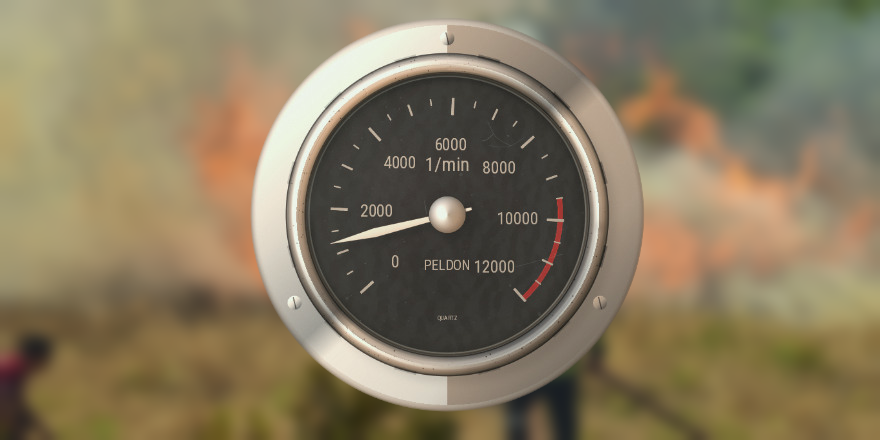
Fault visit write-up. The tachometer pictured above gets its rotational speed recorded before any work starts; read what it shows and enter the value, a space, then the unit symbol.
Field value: 1250 rpm
